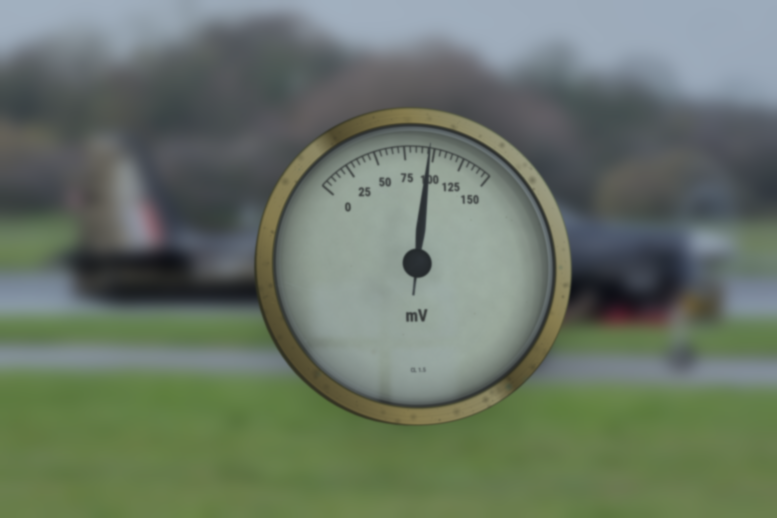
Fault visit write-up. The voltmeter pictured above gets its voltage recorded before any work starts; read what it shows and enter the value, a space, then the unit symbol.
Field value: 95 mV
